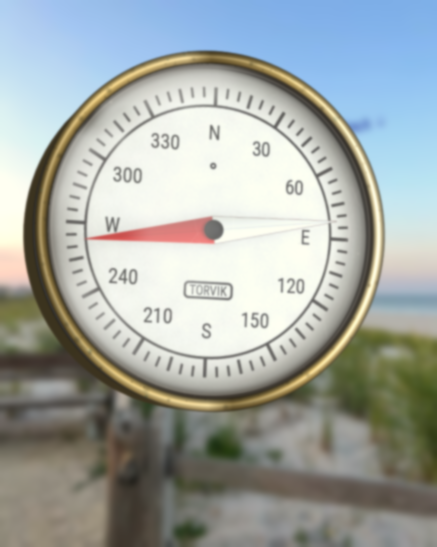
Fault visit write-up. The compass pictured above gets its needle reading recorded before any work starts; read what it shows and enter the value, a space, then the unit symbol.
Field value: 262.5 °
